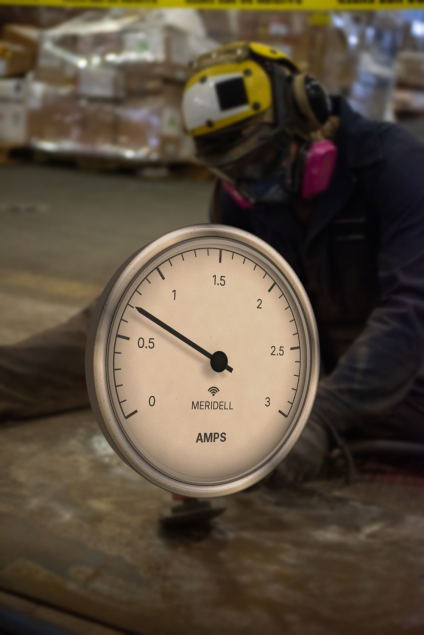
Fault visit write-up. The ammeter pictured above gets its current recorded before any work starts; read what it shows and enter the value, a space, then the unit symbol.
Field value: 0.7 A
